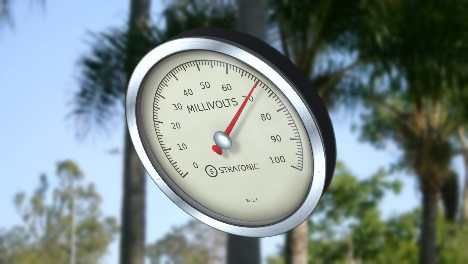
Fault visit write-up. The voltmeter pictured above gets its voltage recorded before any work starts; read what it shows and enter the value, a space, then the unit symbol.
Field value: 70 mV
